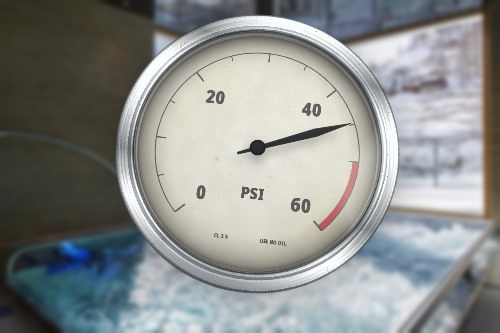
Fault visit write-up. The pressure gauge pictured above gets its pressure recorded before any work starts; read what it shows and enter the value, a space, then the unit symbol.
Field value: 45 psi
